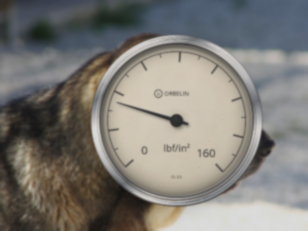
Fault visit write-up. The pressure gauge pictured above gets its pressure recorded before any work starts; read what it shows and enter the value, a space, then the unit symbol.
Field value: 35 psi
